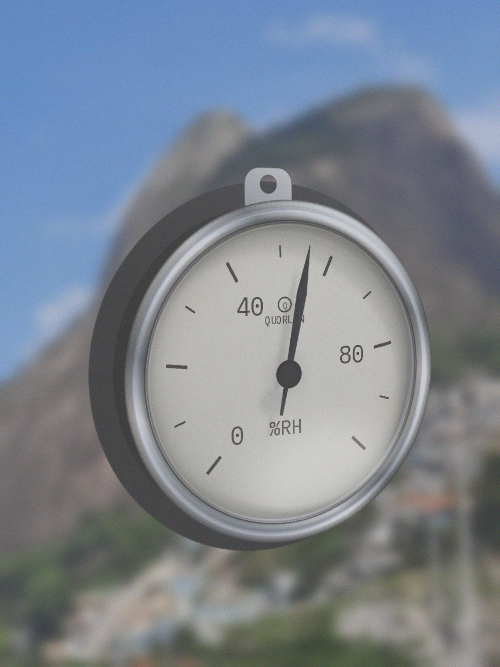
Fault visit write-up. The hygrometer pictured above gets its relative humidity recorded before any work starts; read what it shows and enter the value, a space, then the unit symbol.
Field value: 55 %
